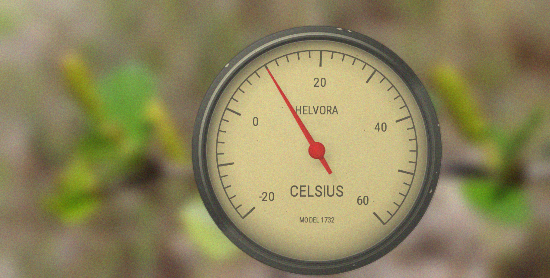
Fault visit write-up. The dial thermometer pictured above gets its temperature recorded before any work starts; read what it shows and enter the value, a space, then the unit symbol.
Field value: 10 °C
